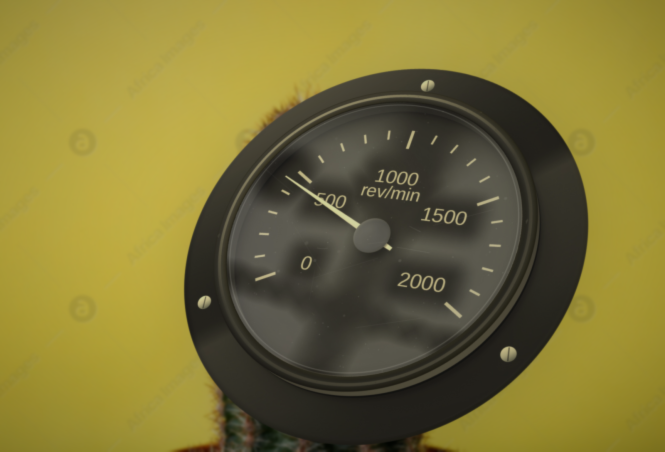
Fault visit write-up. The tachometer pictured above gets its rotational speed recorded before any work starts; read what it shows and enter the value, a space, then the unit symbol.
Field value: 450 rpm
